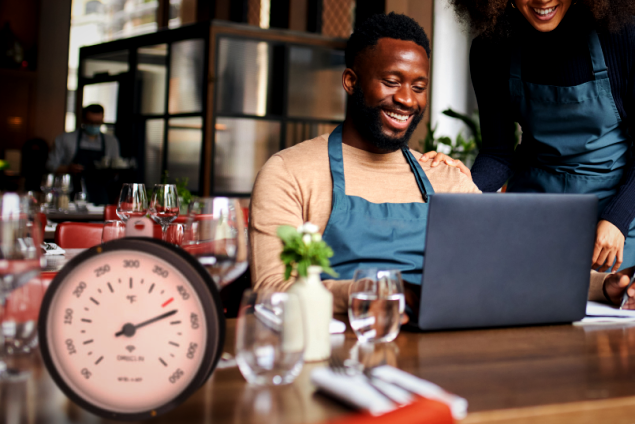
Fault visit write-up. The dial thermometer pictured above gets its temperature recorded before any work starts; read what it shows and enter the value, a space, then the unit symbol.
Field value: 425 °F
